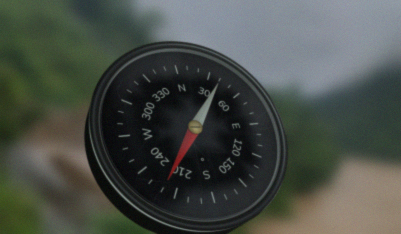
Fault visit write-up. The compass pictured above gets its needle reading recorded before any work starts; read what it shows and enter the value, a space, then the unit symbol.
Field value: 220 °
